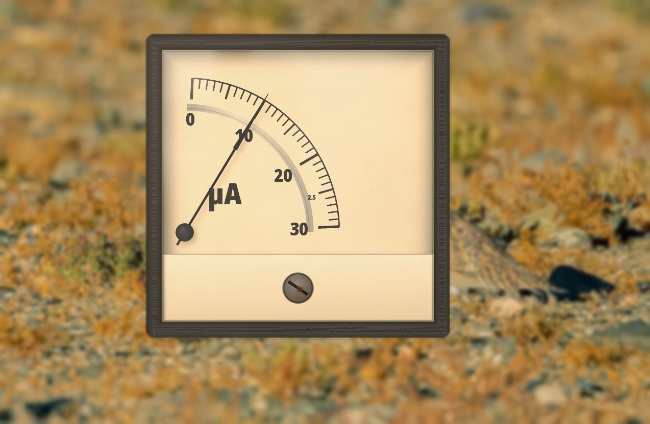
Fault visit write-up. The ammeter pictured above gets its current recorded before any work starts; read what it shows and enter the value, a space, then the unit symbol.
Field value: 10 µA
